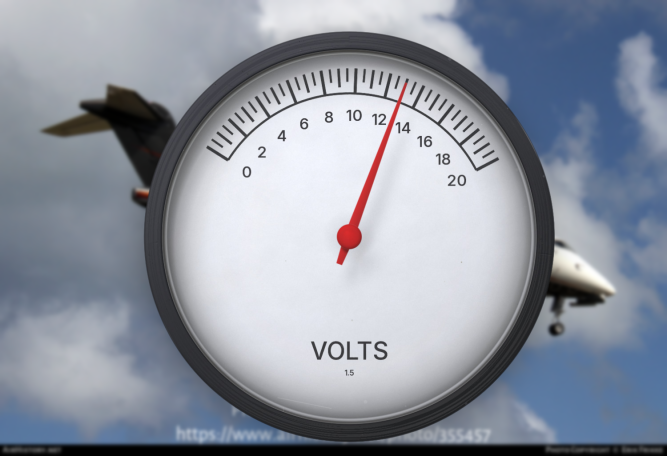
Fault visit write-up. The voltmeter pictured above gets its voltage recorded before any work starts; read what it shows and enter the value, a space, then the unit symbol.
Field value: 13 V
